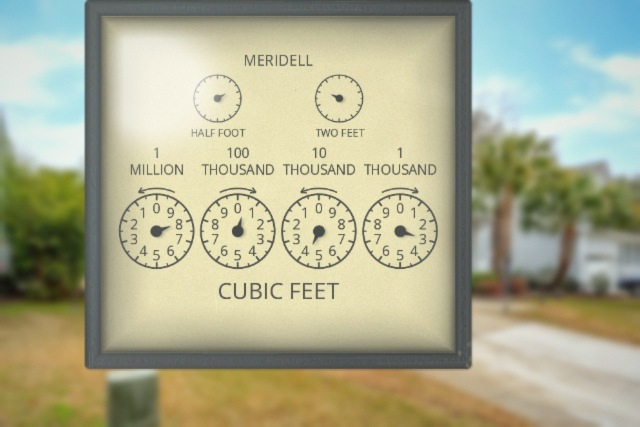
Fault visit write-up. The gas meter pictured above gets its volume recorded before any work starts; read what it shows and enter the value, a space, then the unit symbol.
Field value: 804300 ft³
